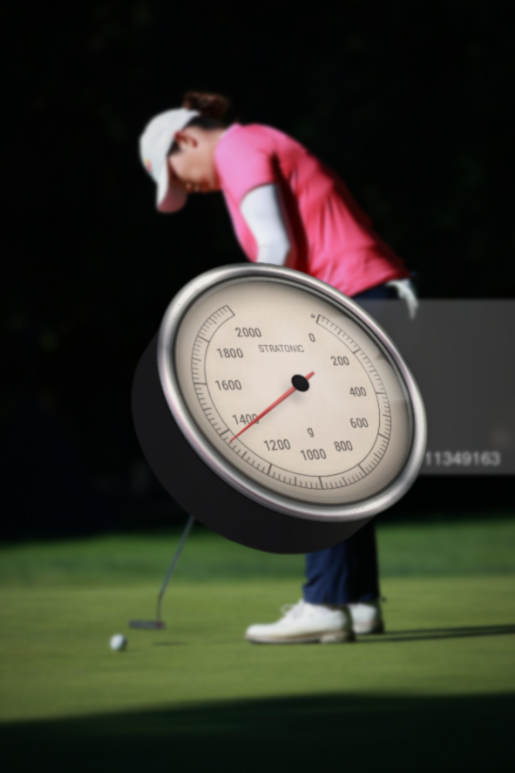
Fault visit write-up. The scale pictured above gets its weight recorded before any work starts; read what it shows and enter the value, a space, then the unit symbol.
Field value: 1360 g
